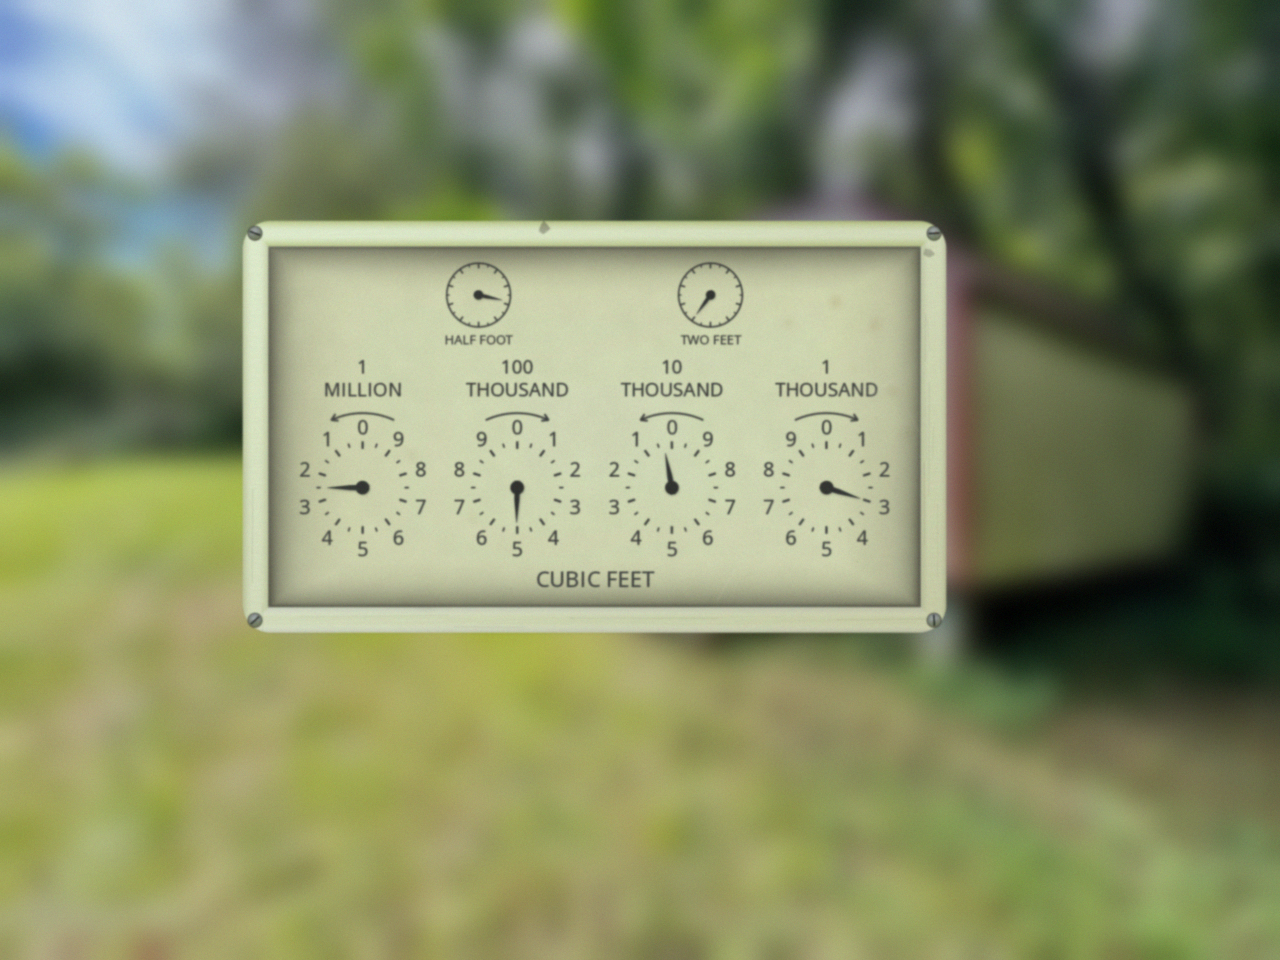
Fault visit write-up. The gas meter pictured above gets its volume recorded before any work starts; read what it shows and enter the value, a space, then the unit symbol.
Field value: 250300 ft³
